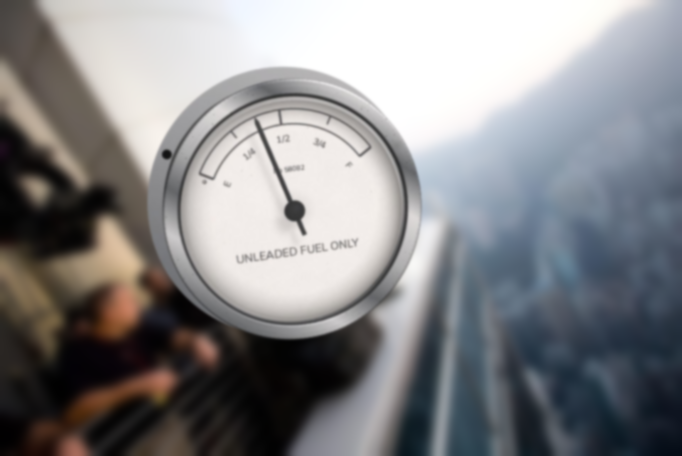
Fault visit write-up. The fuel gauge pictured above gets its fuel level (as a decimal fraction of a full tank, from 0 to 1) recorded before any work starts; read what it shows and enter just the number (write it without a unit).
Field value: 0.375
